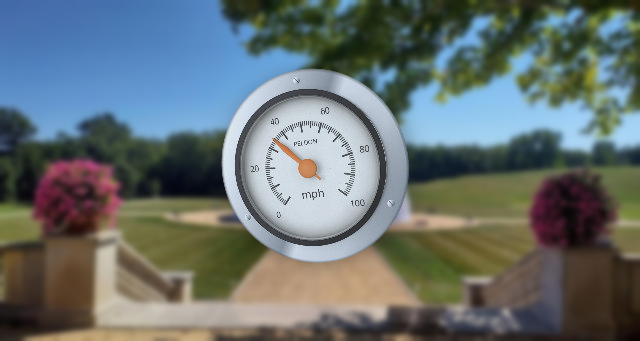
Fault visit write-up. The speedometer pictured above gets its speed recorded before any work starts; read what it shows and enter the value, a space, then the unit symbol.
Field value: 35 mph
